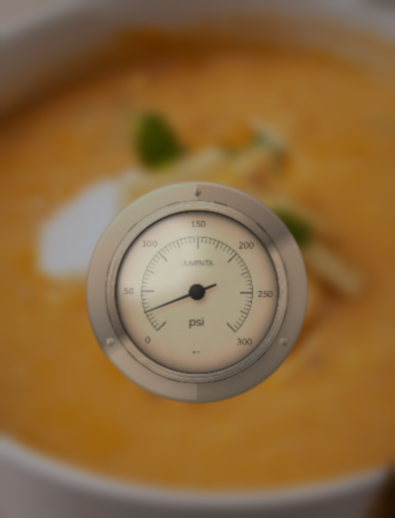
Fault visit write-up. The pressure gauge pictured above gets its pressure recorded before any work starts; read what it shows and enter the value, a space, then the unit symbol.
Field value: 25 psi
